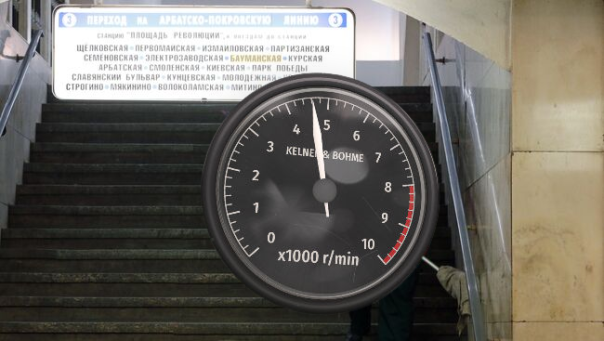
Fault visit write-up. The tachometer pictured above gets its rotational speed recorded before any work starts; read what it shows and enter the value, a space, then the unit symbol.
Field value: 4600 rpm
